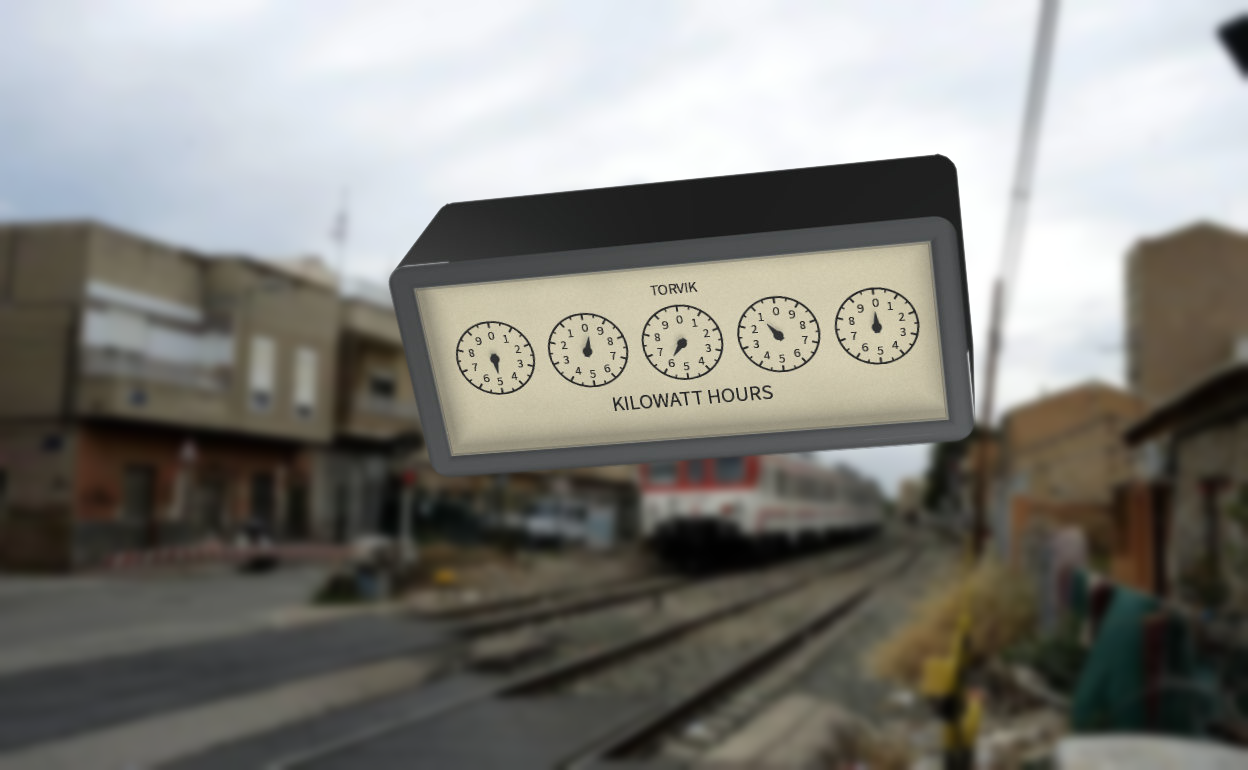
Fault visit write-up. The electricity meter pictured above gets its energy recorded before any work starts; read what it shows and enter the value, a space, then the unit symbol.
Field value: 49610 kWh
